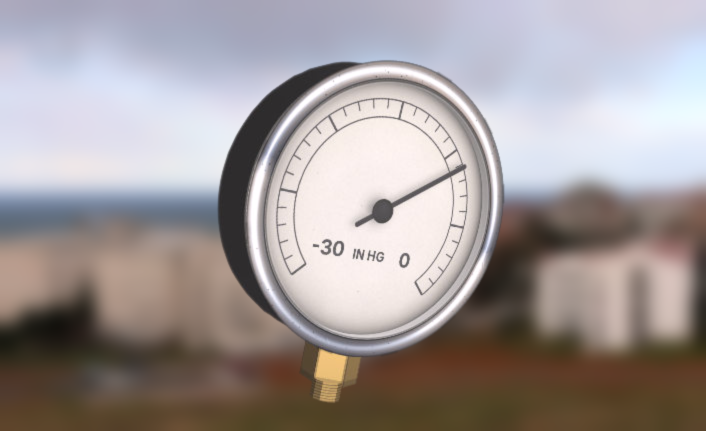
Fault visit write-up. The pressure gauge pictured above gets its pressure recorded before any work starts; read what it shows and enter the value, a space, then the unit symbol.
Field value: -9 inHg
